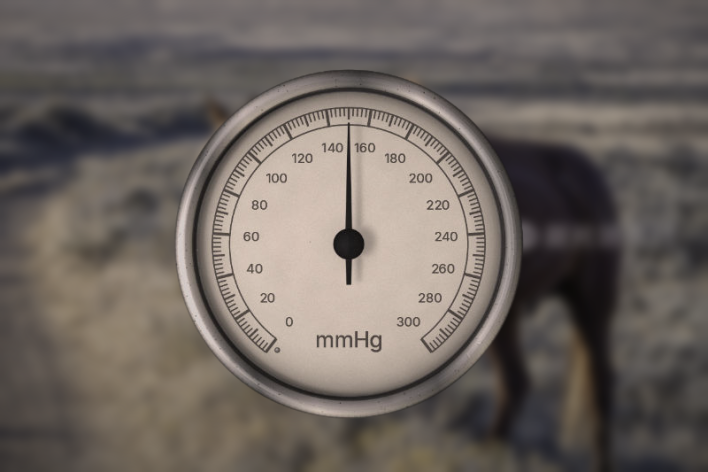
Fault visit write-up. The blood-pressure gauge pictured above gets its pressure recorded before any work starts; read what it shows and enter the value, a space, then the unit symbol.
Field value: 150 mmHg
